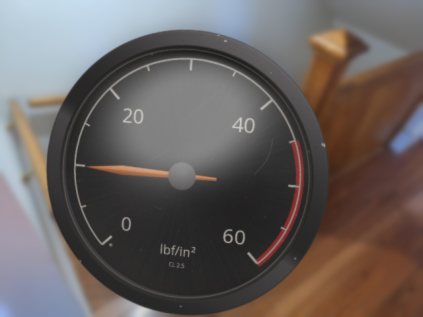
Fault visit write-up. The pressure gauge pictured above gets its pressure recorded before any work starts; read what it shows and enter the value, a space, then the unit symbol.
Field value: 10 psi
